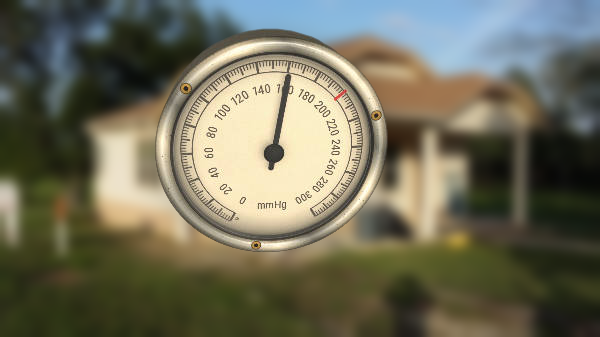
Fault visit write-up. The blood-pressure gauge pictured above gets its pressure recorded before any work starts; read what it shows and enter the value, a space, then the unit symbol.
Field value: 160 mmHg
